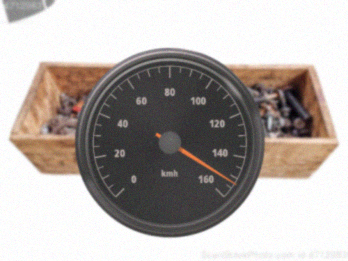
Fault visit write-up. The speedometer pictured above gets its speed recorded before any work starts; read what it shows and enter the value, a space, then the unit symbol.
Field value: 152.5 km/h
